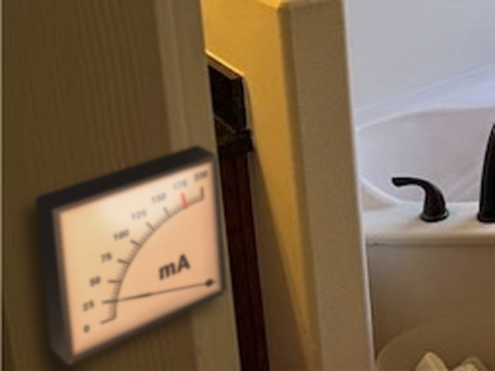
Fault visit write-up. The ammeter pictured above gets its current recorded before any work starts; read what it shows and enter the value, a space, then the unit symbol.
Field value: 25 mA
